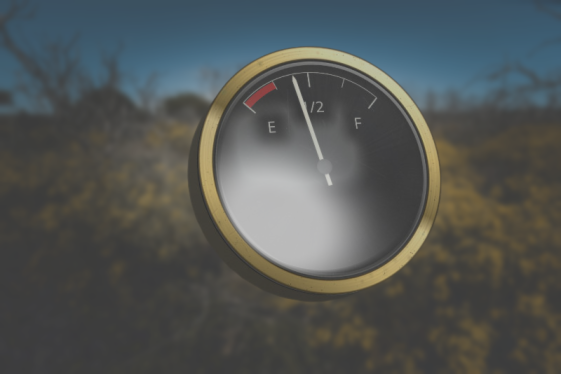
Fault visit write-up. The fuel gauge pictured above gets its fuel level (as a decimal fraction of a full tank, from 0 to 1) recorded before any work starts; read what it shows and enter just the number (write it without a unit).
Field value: 0.375
